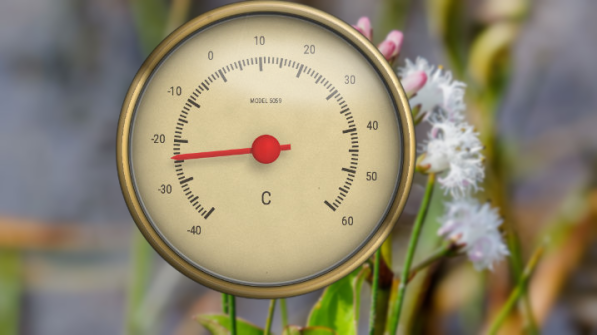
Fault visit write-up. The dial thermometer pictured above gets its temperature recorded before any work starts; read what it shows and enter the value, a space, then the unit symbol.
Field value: -24 °C
